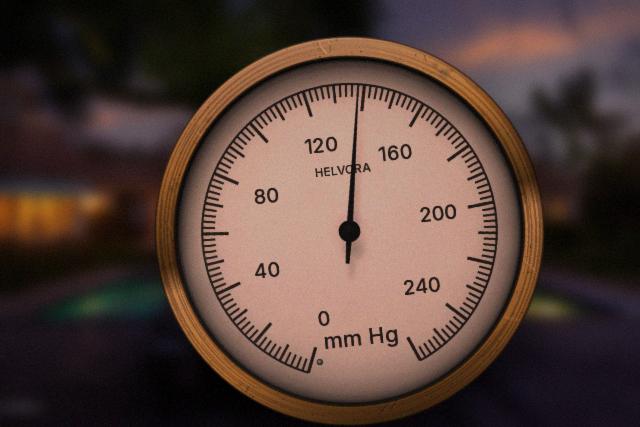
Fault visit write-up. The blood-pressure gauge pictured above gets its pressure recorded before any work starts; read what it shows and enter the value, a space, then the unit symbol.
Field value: 138 mmHg
